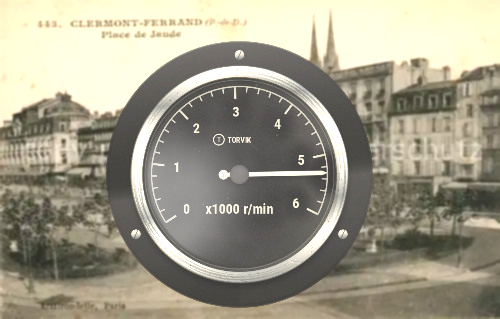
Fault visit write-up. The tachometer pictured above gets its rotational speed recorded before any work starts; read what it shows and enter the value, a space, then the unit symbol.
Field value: 5300 rpm
